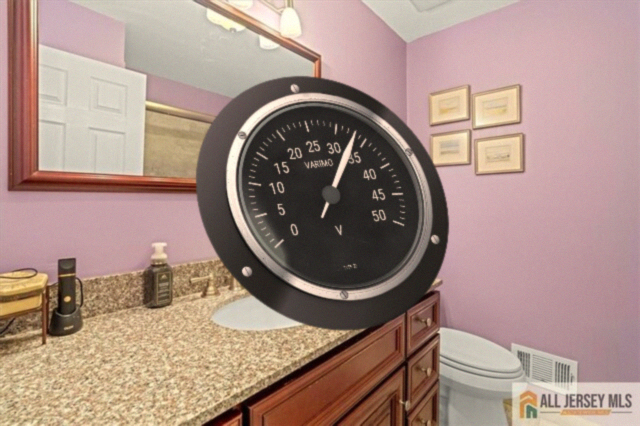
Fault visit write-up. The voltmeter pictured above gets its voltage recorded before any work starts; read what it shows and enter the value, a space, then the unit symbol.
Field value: 33 V
